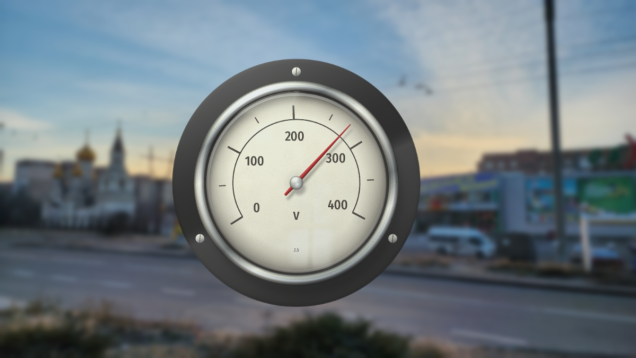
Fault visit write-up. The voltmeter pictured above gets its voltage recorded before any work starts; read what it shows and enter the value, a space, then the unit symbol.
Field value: 275 V
